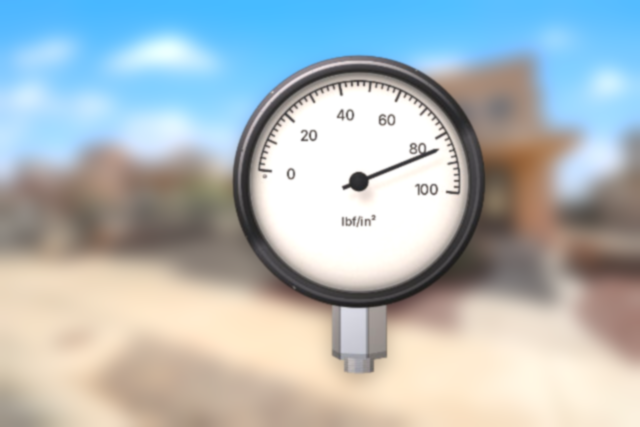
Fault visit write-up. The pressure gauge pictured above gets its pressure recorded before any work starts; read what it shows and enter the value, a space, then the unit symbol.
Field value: 84 psi
